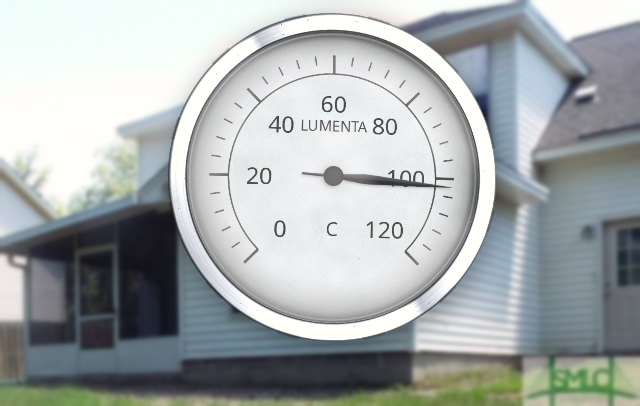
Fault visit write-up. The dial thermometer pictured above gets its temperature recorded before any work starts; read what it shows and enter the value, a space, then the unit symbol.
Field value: 102 °C
